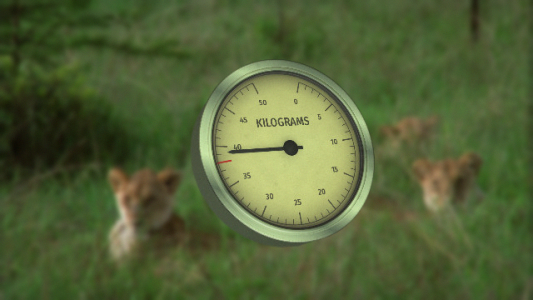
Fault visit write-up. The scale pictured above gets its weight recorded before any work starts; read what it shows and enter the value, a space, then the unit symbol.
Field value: 39 kg
